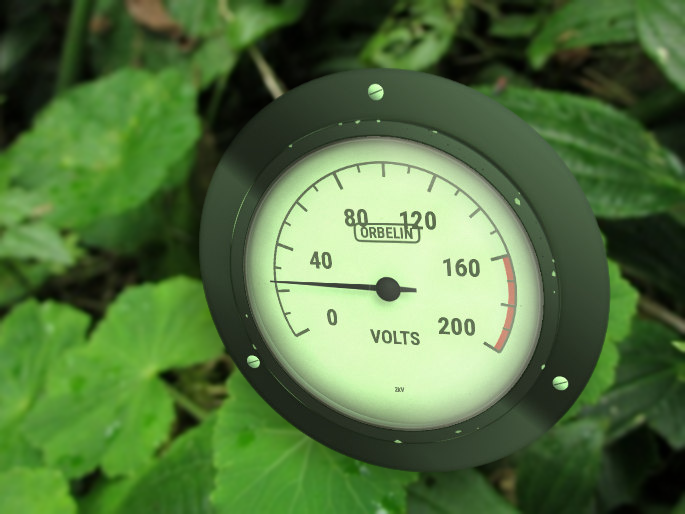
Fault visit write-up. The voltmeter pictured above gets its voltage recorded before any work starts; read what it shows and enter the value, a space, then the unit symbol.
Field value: 25 V
